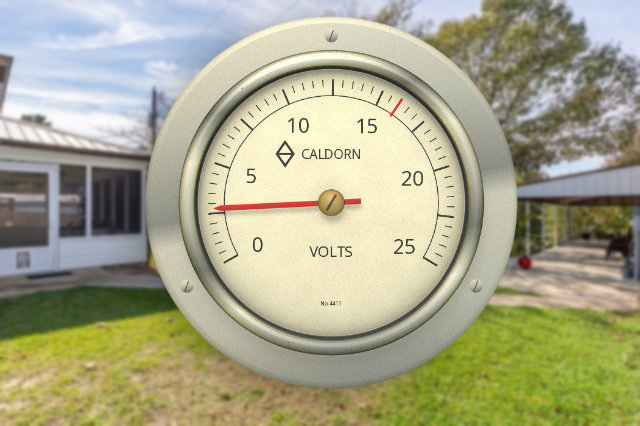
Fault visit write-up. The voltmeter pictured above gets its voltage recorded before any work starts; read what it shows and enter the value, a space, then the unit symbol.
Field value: 2.75 V
